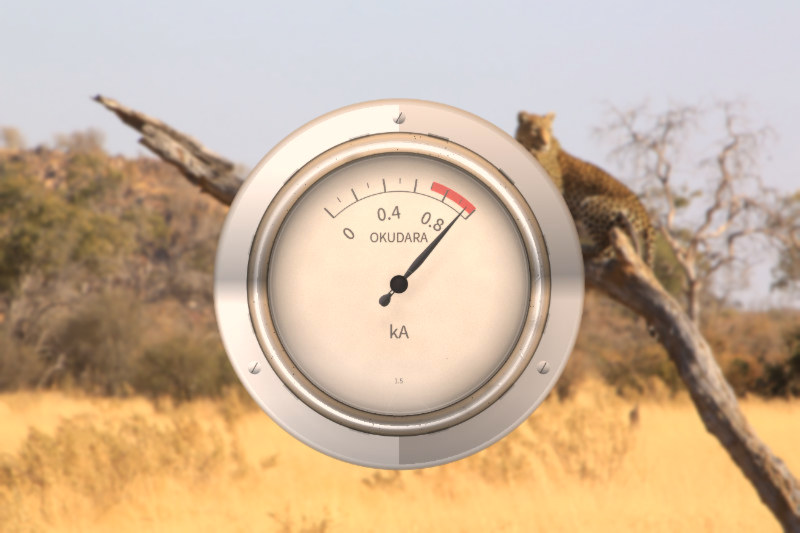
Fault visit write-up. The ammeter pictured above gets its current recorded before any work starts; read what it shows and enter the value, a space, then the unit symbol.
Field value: 0.95 kA
